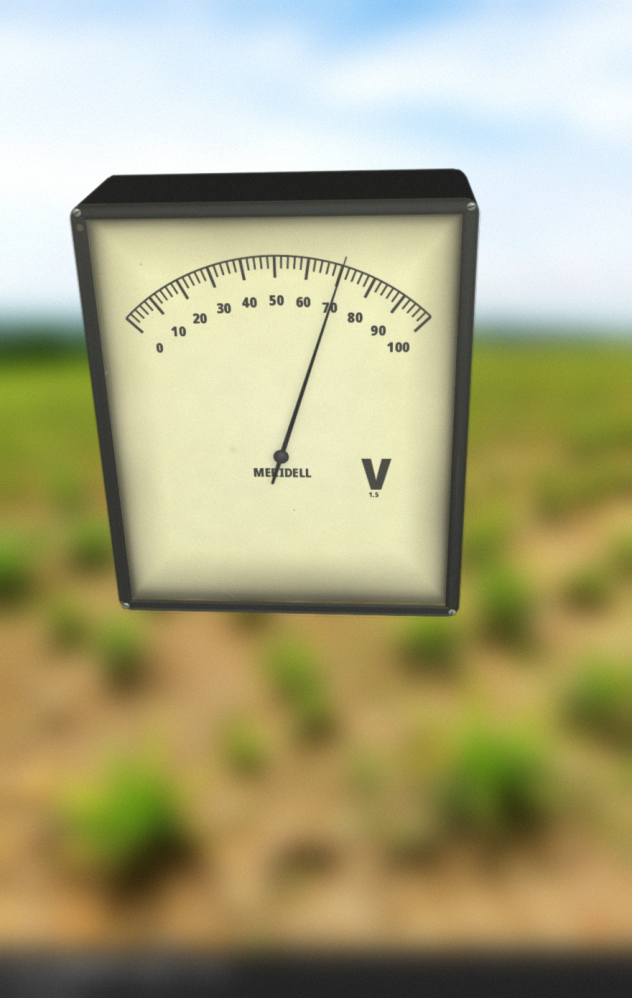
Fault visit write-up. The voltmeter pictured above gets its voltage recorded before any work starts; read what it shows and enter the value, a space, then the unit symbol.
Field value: 70 V
